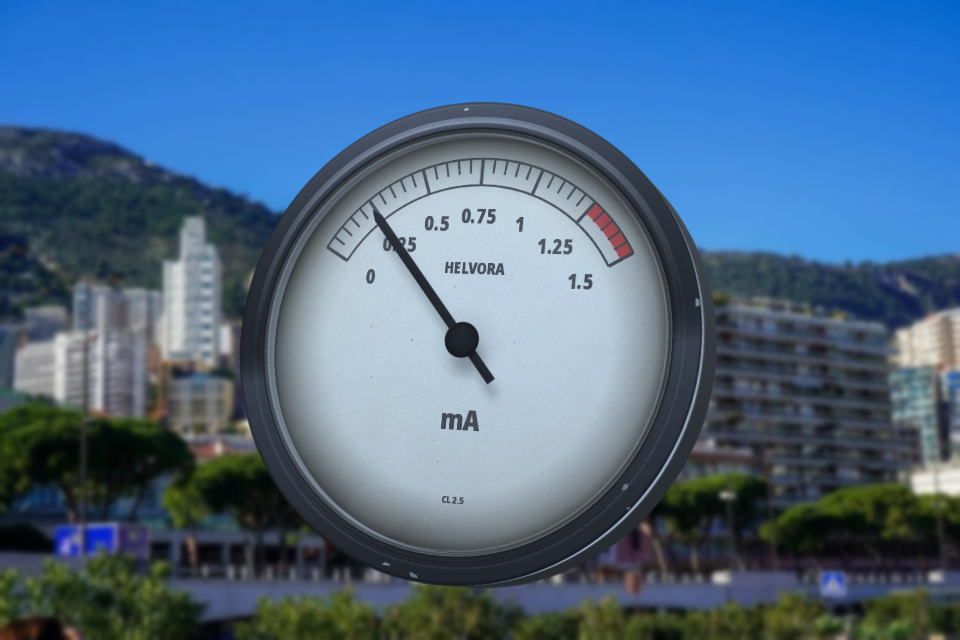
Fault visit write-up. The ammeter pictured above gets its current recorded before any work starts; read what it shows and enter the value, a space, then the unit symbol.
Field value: 0.25 mA
